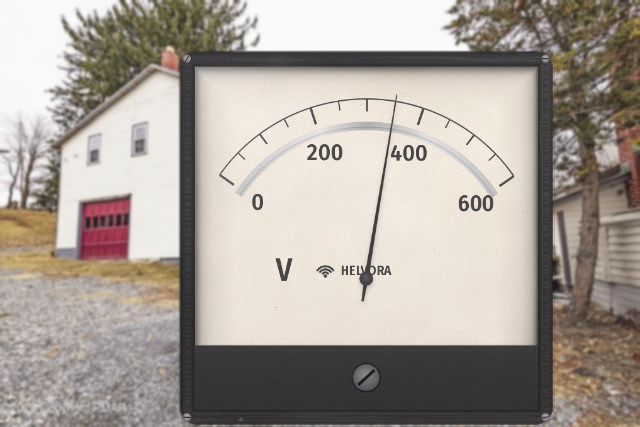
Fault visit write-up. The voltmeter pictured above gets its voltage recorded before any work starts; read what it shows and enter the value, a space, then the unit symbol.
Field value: 350 V
